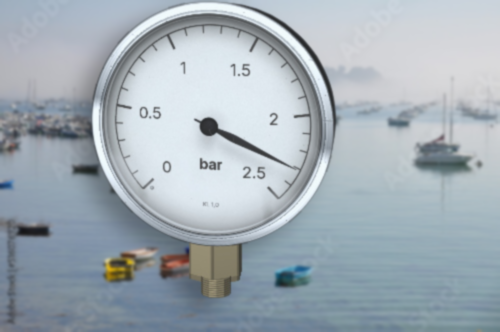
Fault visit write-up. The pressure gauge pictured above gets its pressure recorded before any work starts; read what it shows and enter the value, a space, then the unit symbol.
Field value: 2.3 bar
